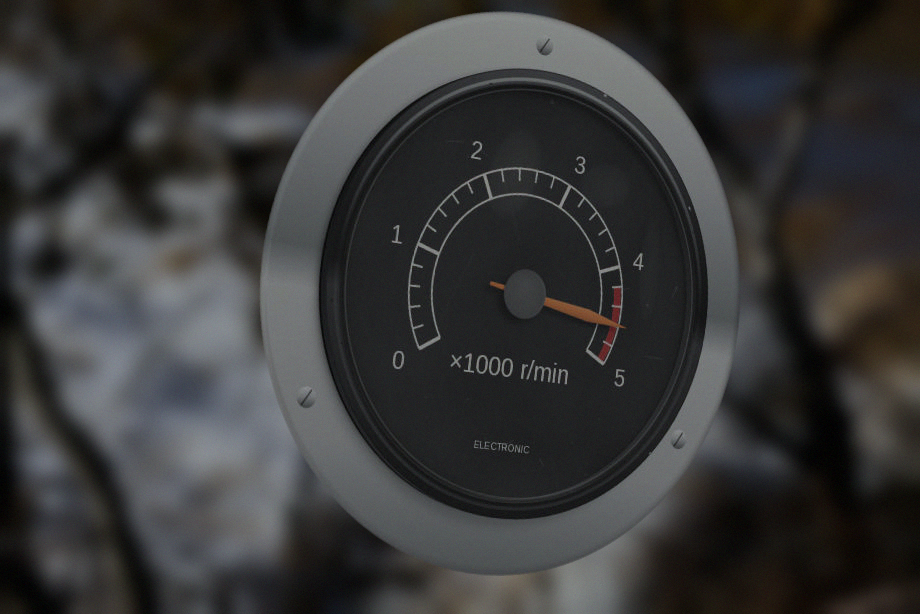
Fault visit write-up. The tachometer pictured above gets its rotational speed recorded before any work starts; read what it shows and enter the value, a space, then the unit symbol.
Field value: 4600 rpm
